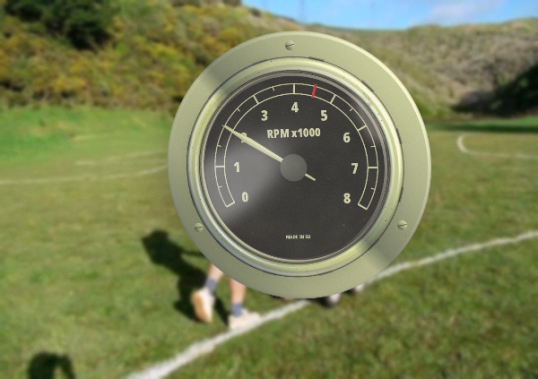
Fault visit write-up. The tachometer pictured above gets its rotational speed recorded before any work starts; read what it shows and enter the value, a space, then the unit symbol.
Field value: 2000 rpm
